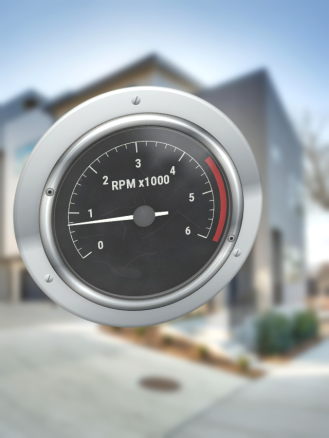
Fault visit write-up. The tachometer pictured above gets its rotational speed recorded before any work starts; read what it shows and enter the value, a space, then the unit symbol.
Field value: 800 rpm
